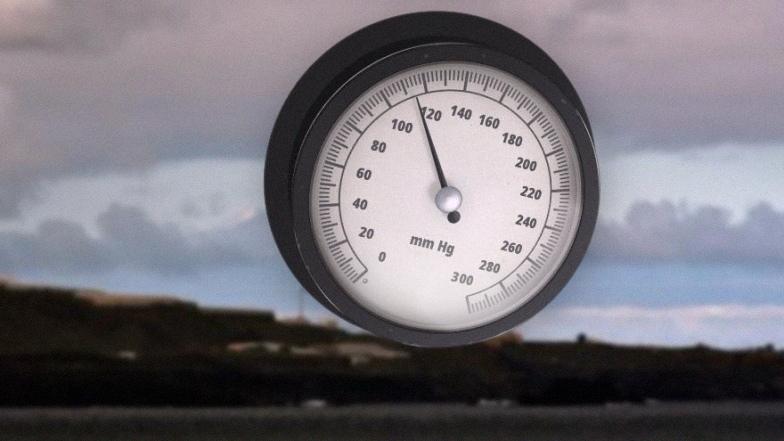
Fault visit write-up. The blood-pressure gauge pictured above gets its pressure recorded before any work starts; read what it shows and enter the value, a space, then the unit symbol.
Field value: 114 mmHg
